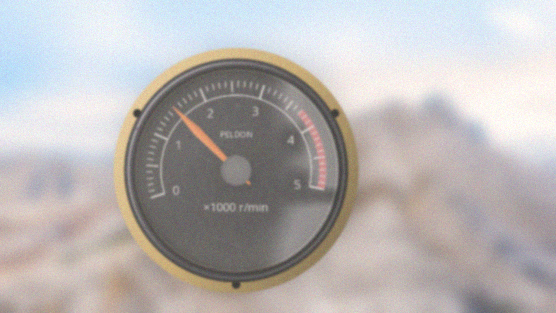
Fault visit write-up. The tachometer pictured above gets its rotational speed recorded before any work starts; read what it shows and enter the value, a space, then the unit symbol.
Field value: 1500 rpm
